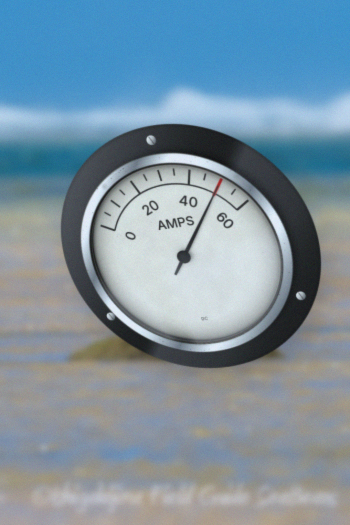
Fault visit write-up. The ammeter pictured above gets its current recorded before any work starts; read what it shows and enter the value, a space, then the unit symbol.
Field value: 50 A
